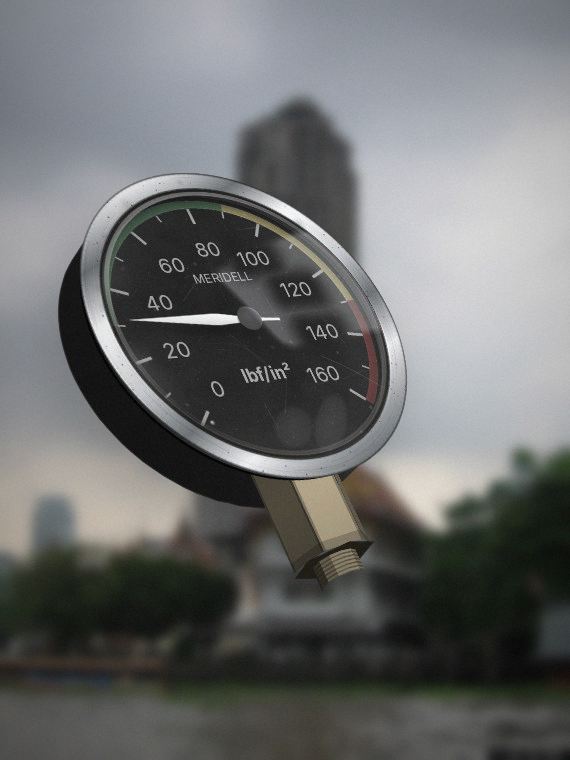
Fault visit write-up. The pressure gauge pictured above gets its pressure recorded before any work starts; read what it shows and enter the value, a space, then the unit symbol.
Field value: 30 psi
